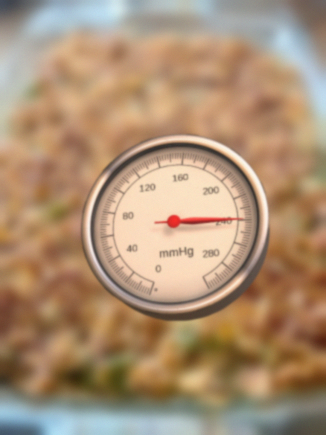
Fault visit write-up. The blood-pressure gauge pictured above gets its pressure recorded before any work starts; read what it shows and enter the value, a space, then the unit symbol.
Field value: 240 mmHg
